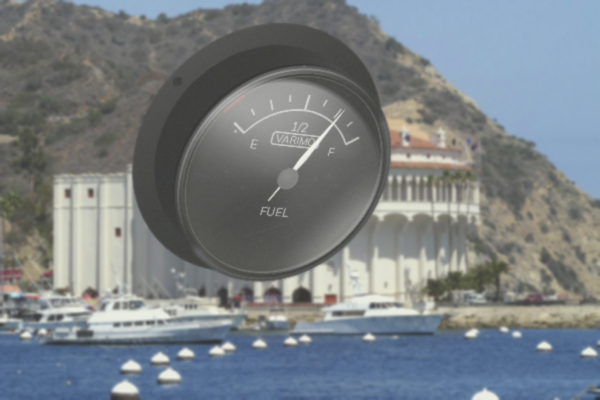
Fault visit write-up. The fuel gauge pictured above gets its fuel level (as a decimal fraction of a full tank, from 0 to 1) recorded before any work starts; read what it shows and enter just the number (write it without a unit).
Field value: 0.75
